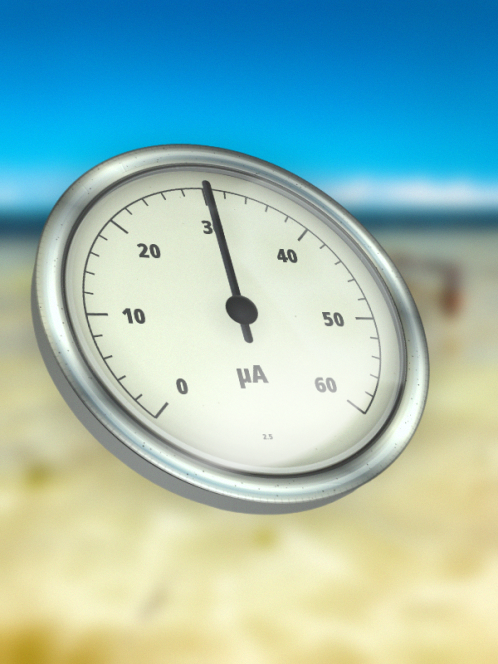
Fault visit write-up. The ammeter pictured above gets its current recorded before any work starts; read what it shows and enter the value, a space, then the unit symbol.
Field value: 30 µA
